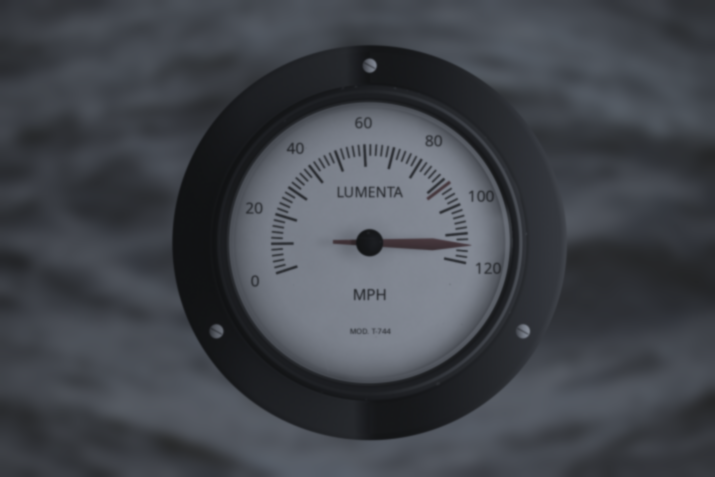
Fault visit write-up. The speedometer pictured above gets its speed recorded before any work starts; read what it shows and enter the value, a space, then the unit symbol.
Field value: 114 mph
